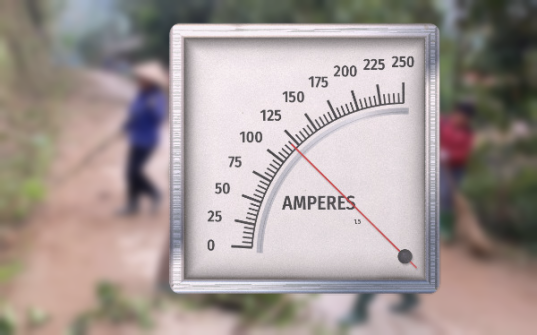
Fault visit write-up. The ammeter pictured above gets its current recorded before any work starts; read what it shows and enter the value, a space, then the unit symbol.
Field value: 120 A
